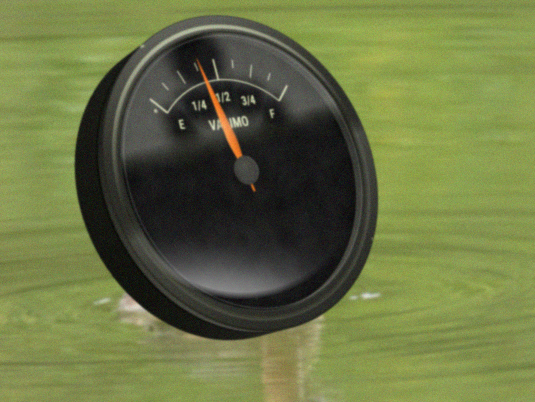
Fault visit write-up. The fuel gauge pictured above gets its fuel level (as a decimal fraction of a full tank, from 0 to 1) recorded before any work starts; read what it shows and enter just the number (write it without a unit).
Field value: 0.375
